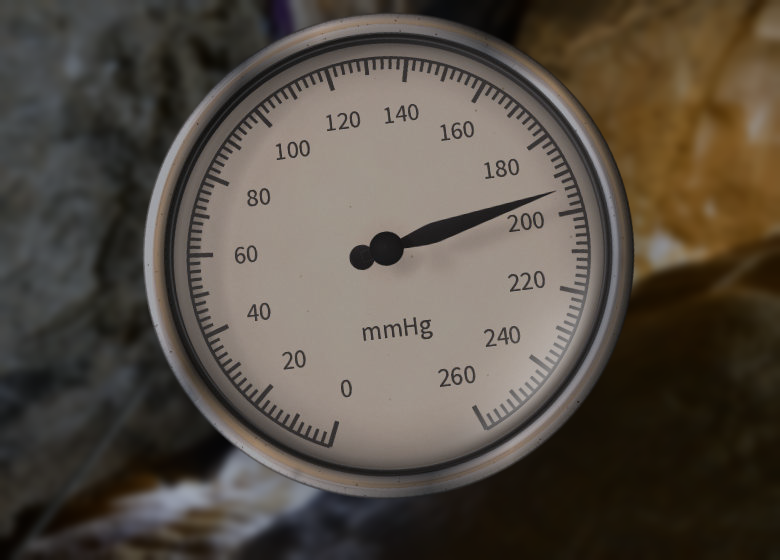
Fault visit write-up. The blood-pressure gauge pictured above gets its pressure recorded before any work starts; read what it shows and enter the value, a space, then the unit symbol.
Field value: 194 mmHg
